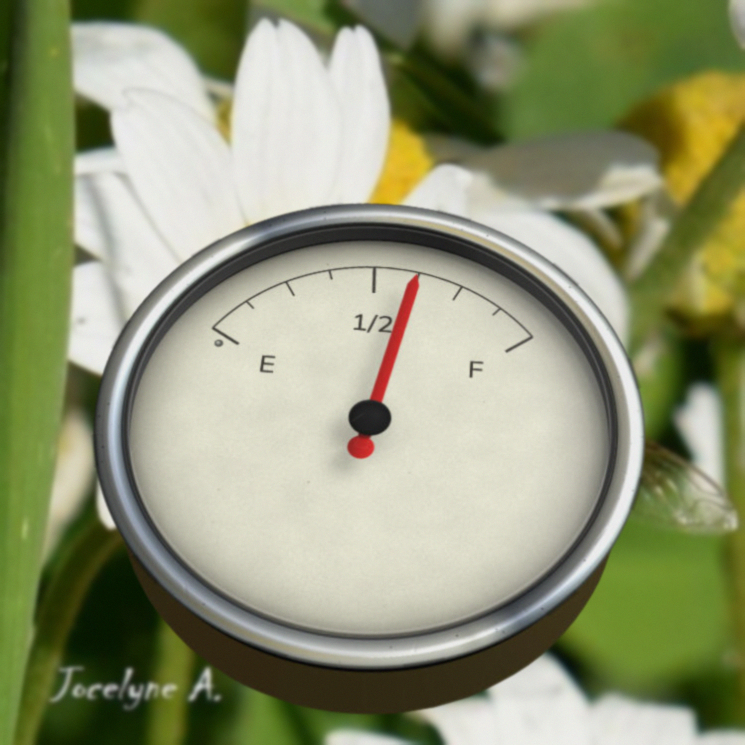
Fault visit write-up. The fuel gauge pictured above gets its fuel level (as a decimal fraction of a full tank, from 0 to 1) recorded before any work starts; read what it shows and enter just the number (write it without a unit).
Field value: 0.625
